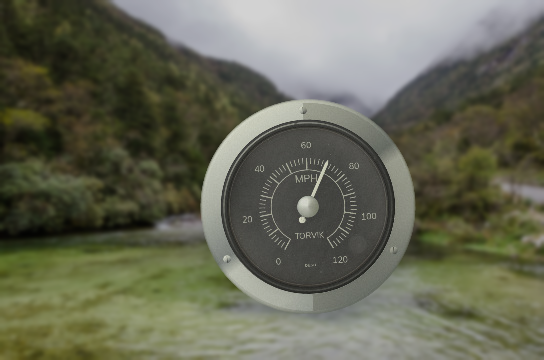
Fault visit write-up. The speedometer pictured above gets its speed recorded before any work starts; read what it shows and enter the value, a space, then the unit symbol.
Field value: 70 mph
